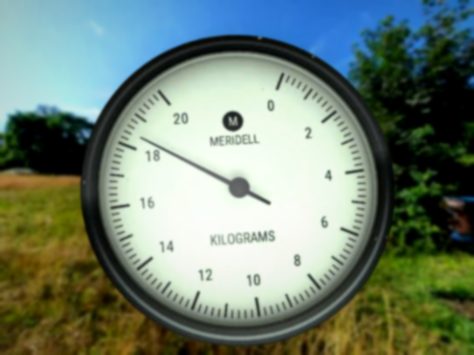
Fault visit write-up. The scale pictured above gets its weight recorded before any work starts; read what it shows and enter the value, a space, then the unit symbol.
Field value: 18.4 kg
